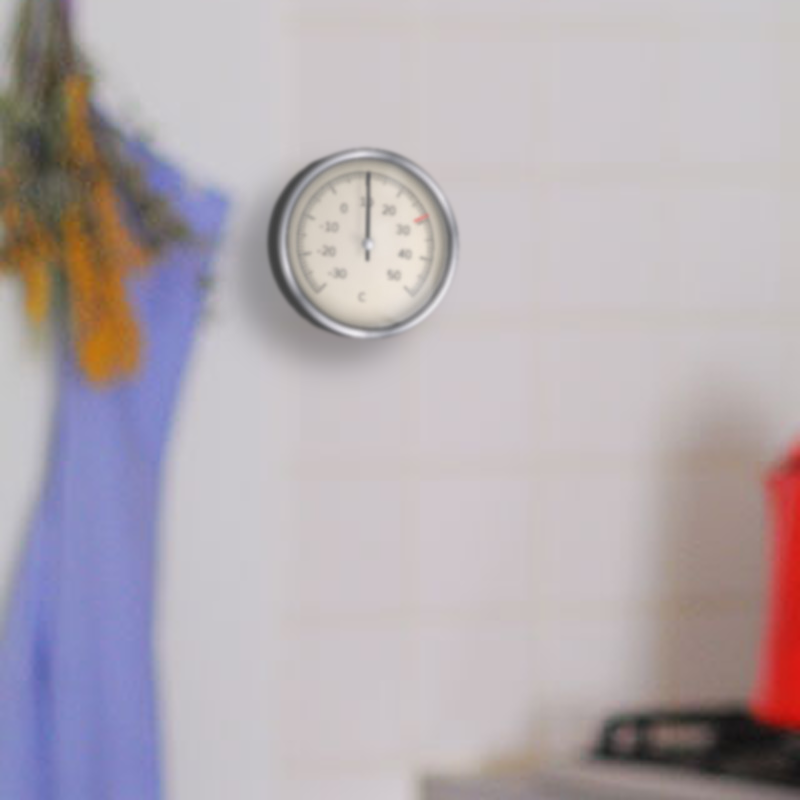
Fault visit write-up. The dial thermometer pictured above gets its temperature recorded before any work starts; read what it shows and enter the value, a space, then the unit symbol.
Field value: 10 °C
